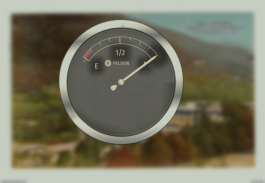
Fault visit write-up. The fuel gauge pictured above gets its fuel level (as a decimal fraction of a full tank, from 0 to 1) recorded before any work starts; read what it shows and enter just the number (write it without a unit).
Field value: 1
